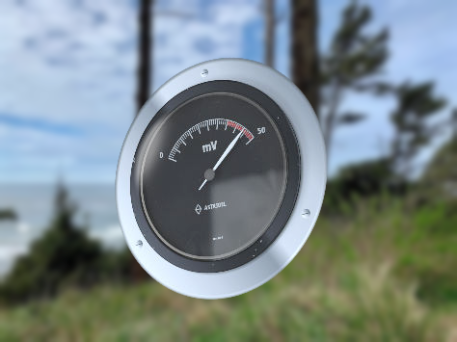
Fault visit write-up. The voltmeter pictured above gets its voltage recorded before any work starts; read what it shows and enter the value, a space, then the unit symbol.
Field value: 45 mV
